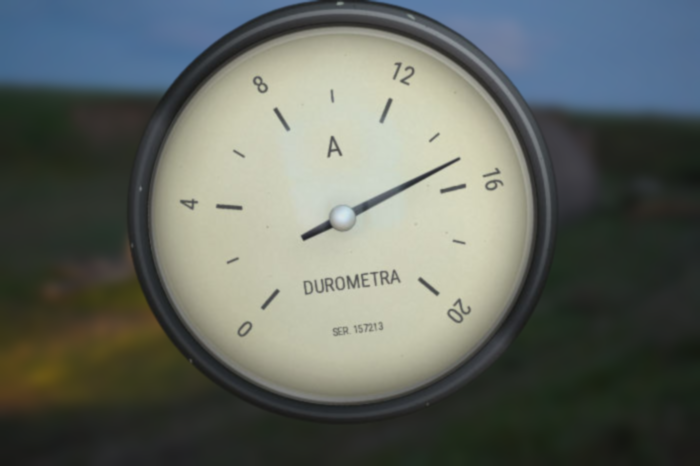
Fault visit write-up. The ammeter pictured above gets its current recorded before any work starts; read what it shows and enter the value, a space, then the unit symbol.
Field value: 15 A
